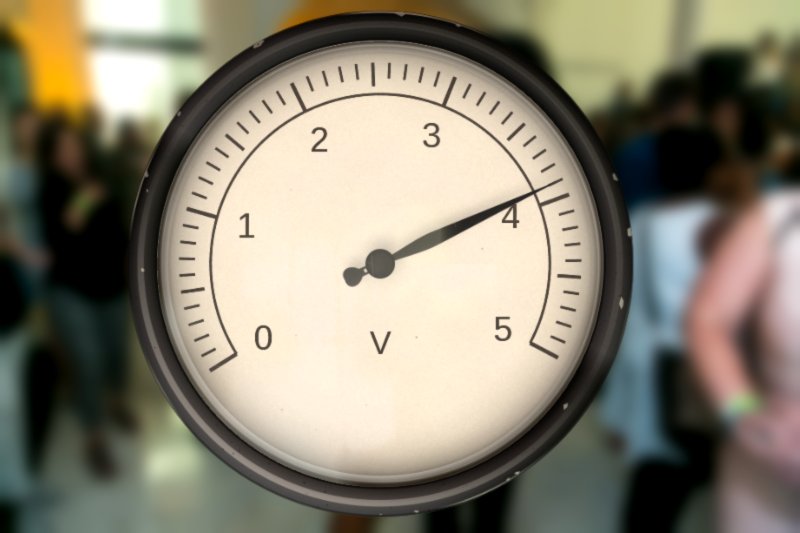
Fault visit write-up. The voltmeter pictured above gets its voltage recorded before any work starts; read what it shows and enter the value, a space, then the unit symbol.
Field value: 3.9 V
